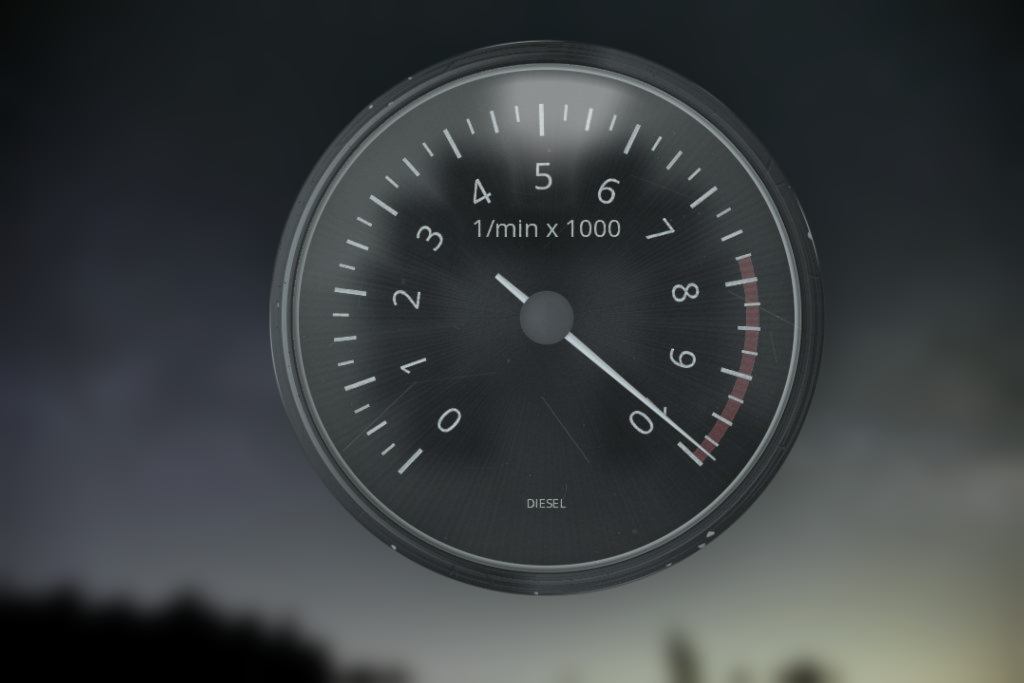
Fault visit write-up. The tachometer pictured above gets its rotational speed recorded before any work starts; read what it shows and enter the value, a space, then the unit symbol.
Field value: 9875 rpm
